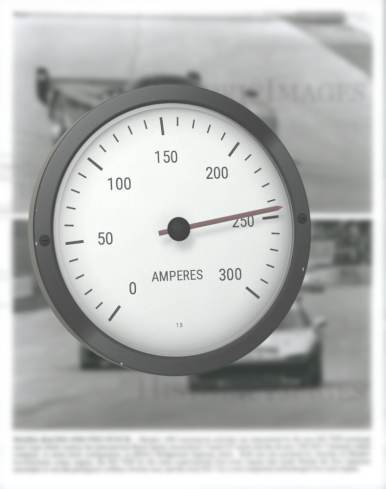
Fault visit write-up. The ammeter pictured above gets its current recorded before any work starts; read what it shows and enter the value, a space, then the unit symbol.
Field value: 245 A
